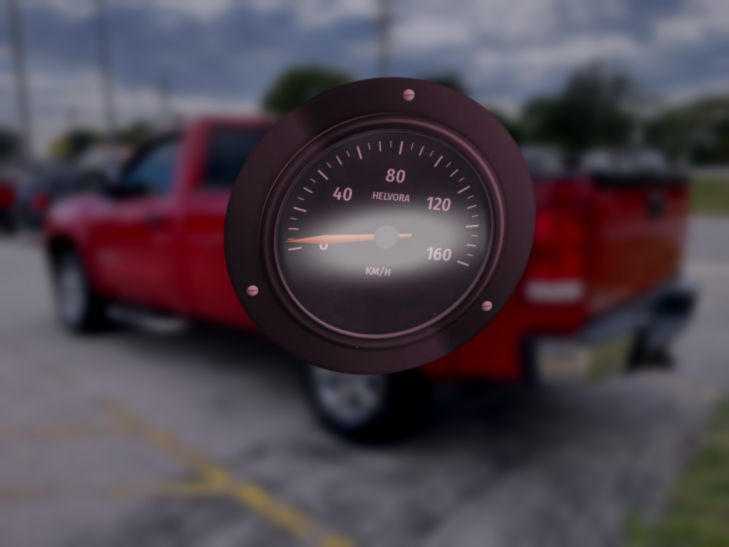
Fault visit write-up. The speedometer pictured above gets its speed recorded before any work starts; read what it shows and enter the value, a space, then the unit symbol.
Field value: 5 km/h
